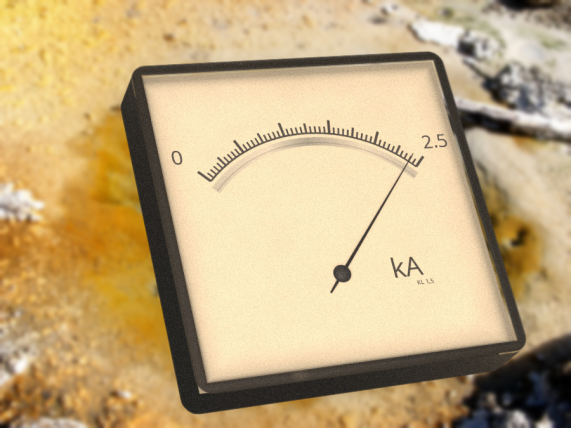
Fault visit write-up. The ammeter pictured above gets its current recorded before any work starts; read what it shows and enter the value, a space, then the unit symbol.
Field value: 2.4 kA
